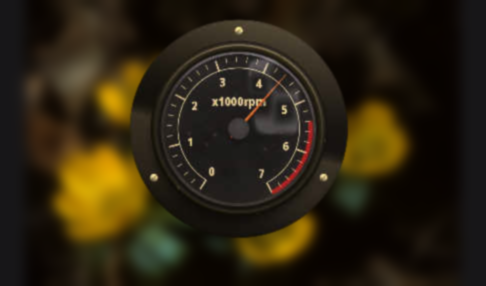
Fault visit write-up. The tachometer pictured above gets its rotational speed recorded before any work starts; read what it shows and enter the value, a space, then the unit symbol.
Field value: 4400 rpm
